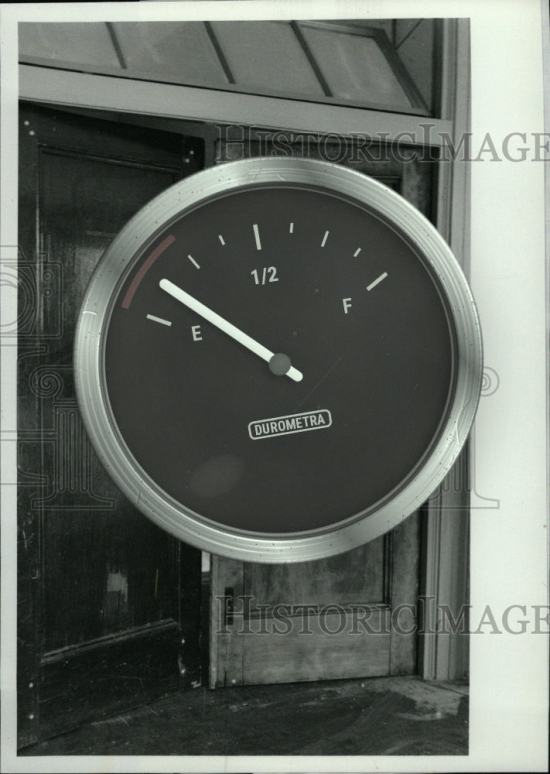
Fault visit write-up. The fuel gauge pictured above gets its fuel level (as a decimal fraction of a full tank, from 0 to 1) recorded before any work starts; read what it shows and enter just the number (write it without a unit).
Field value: 0.125
